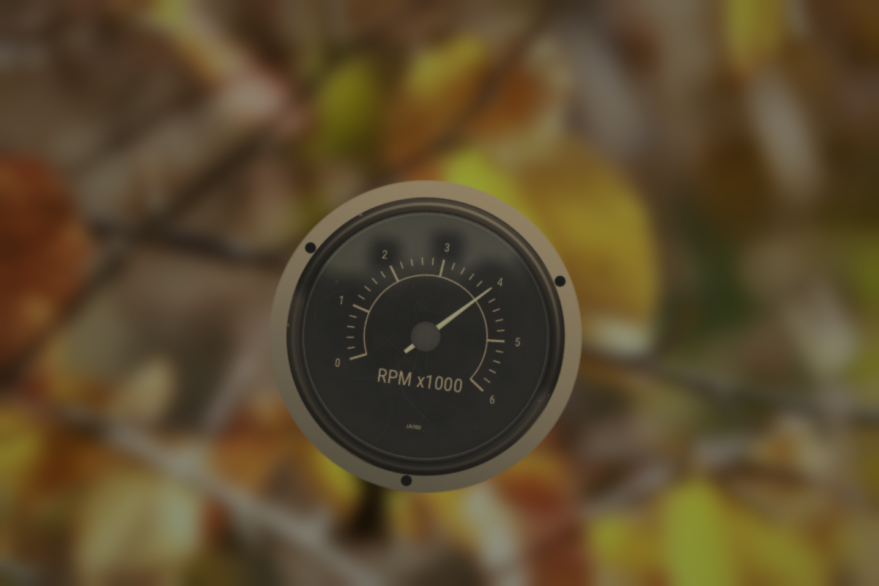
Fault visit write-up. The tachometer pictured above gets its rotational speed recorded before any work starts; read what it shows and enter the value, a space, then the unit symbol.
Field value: 4000 rpm
